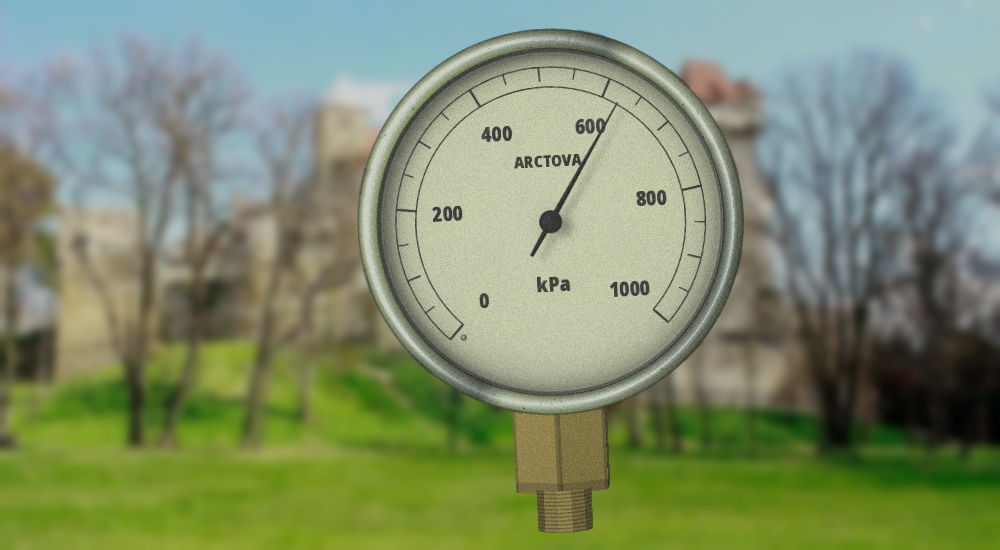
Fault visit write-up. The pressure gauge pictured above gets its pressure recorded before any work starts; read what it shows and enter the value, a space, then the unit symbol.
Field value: 625 kPa
